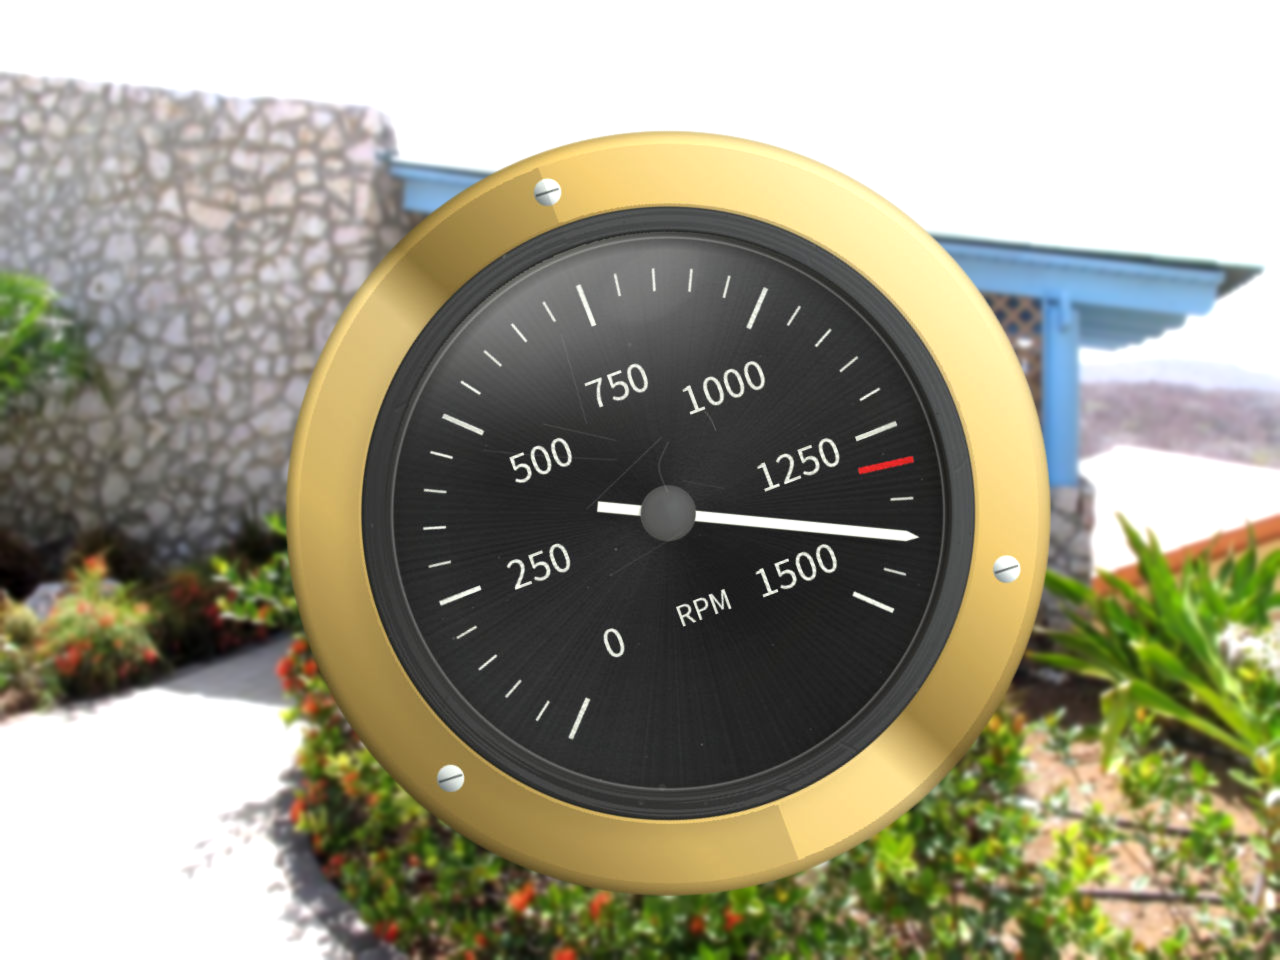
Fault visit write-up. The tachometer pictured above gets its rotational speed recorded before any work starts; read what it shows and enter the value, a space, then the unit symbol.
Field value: 1400 rpm
